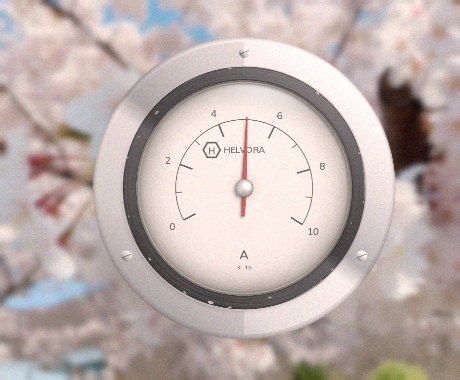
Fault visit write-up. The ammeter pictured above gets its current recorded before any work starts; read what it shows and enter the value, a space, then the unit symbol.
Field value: 5 A
